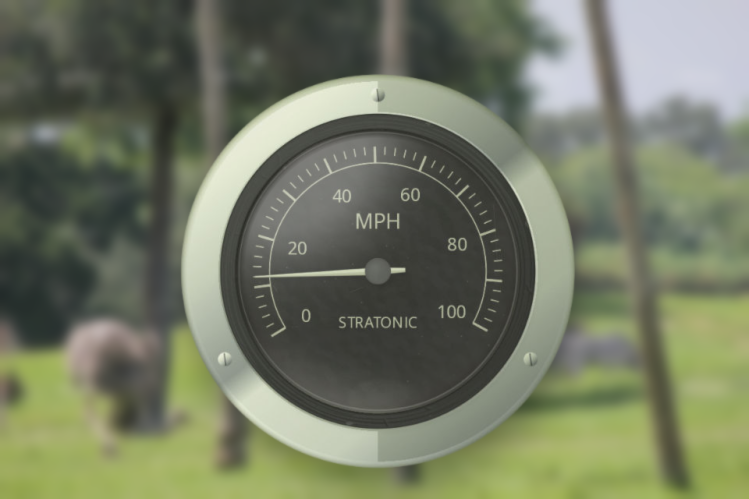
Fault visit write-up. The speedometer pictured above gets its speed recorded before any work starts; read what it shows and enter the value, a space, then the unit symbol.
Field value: 12 mph
